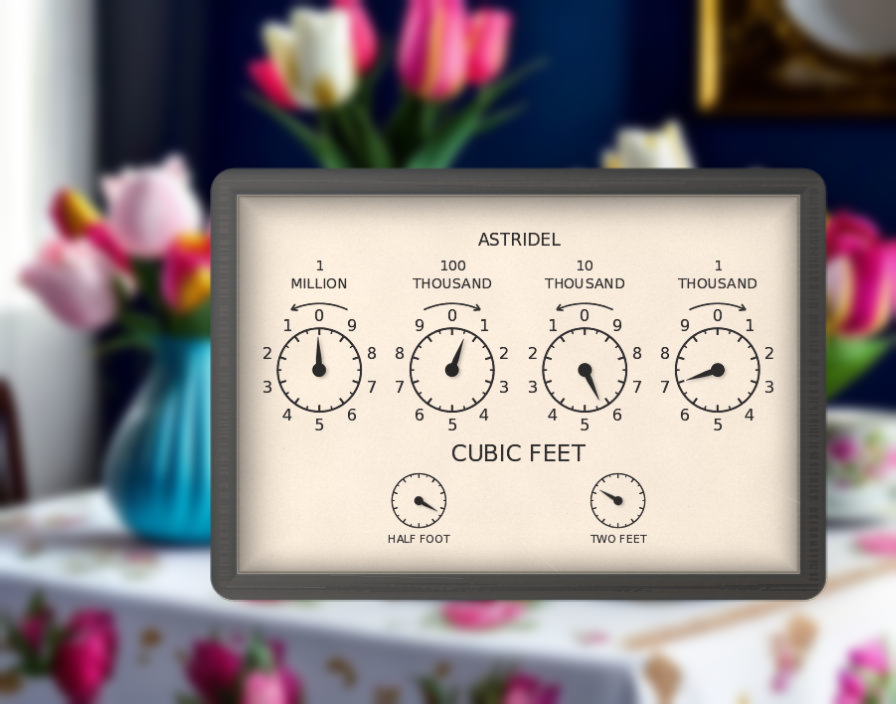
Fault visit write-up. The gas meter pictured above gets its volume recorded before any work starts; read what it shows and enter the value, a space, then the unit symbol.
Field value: 5700 ft³
